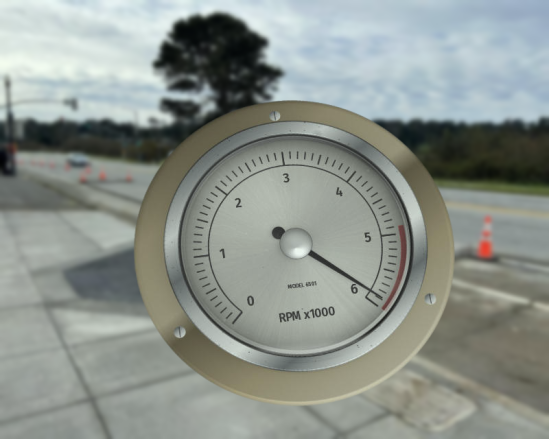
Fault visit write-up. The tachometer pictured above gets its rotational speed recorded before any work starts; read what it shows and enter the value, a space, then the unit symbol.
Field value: 5900 rpm
